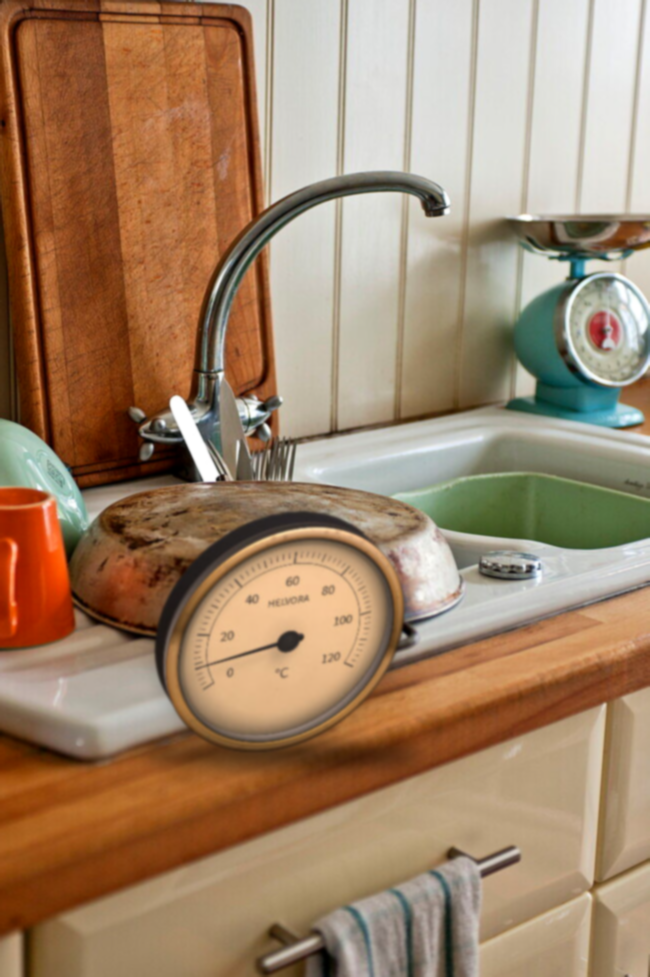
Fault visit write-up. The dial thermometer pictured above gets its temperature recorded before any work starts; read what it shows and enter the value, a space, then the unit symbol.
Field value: 10 °C
